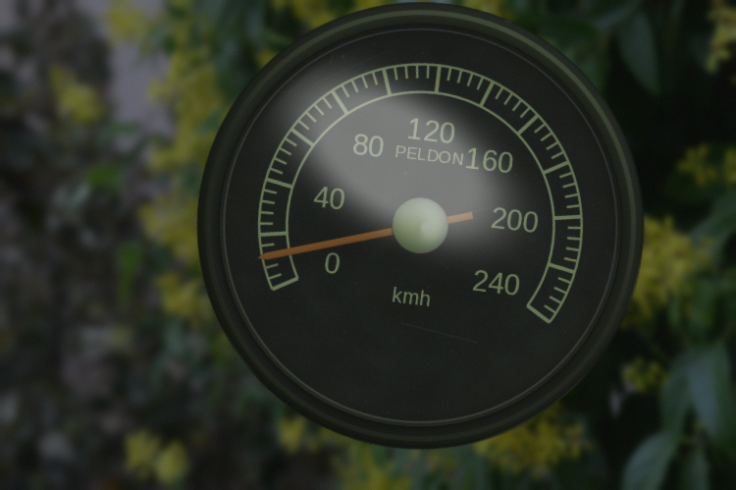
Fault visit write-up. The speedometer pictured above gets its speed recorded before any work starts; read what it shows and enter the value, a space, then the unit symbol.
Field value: 12 km/h
